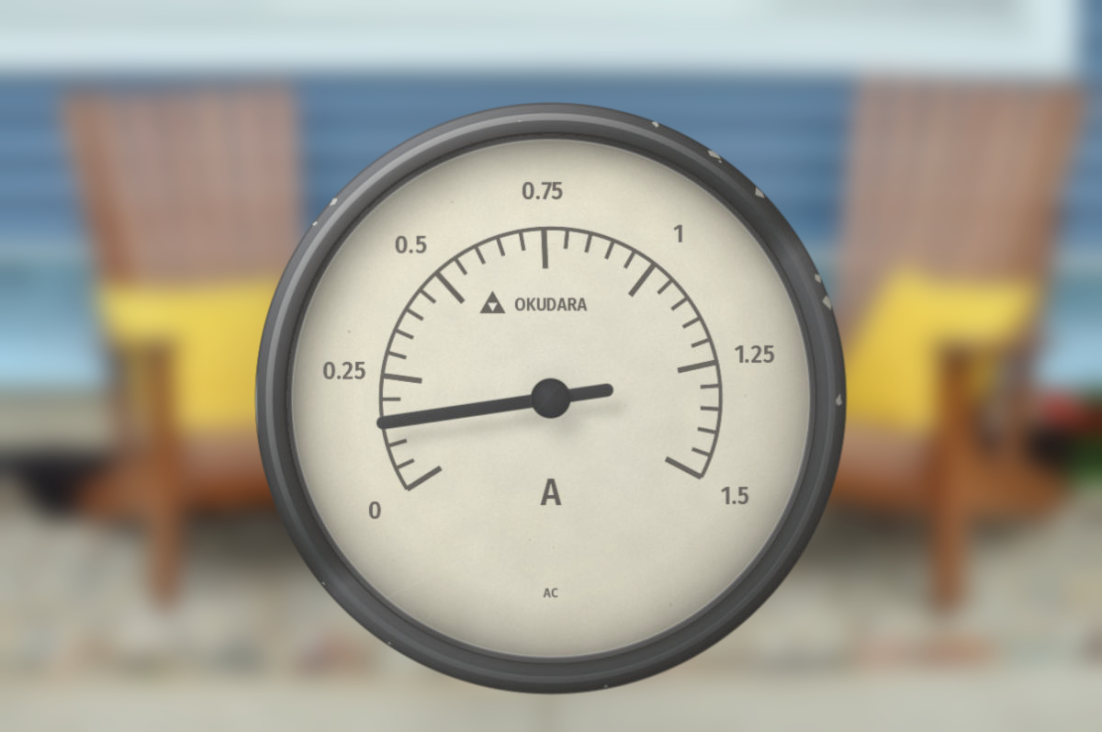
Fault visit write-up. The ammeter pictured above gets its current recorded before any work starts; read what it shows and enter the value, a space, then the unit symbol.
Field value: 0.15 A
